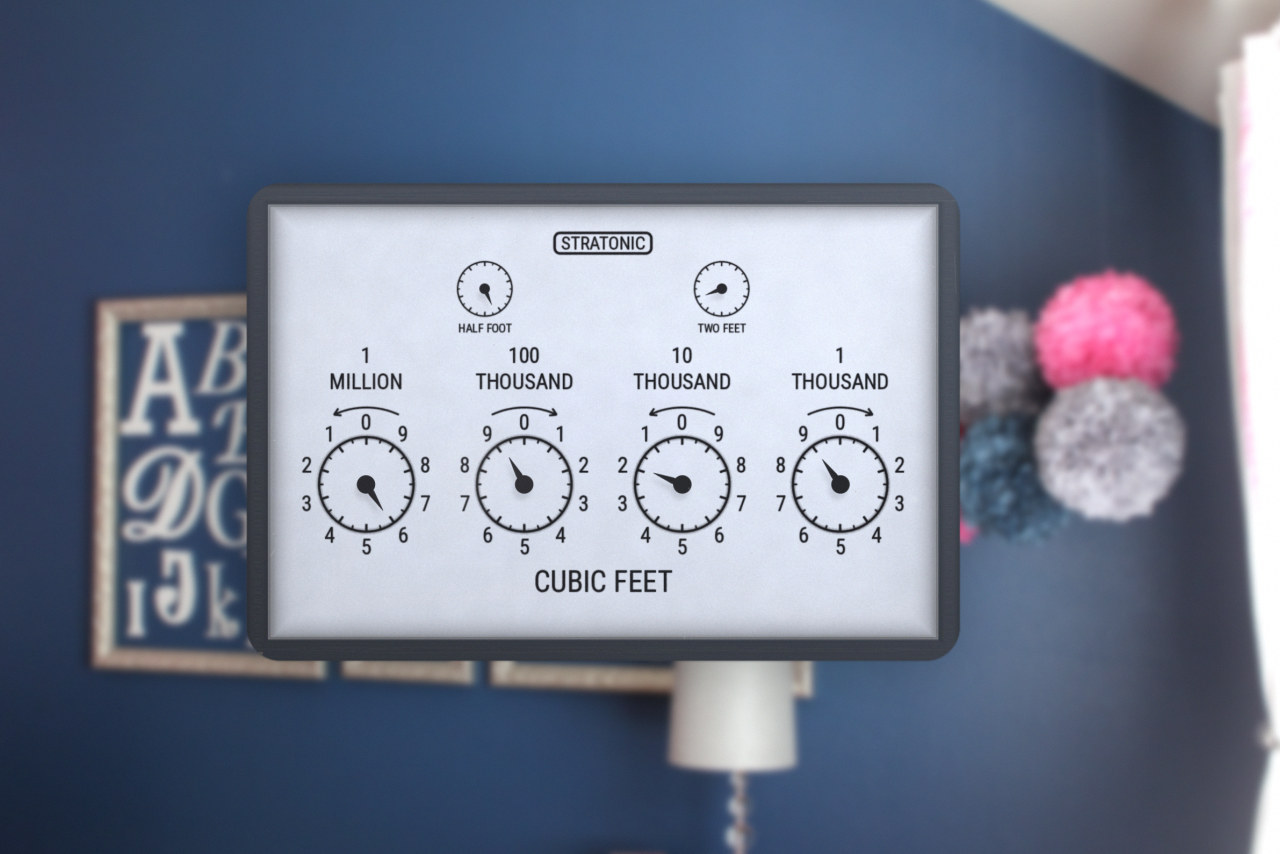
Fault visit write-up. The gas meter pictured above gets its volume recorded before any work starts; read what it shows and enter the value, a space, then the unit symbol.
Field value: 591900 ft³
